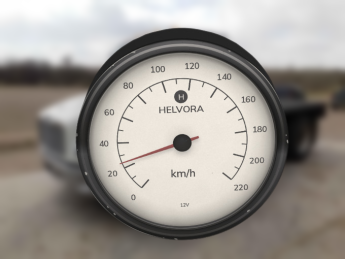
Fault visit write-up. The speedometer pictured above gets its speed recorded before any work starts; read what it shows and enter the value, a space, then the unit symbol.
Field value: 25 km/h
